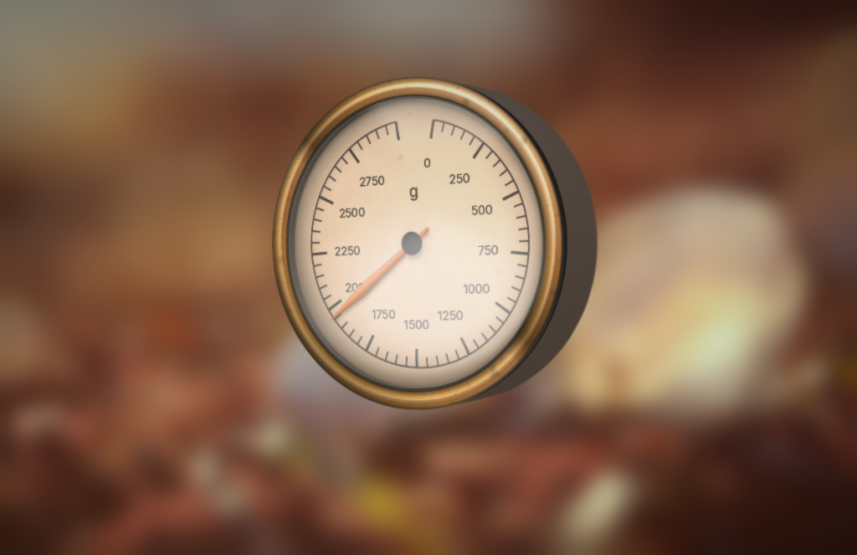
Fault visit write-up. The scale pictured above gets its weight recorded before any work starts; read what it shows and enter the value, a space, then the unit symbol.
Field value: 1950 g
